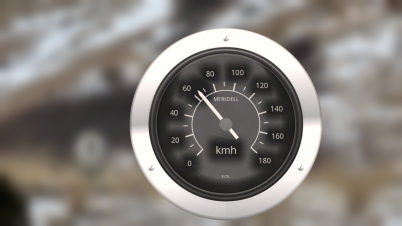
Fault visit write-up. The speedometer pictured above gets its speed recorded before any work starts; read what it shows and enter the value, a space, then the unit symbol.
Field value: 65 km/h
